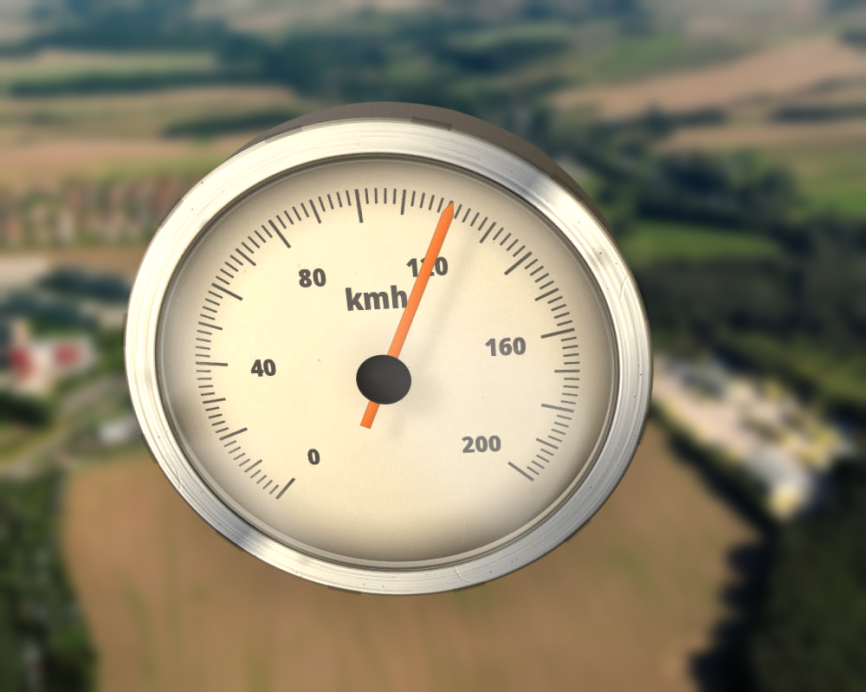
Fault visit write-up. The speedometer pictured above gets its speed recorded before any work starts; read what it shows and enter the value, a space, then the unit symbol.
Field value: 120 km/h
